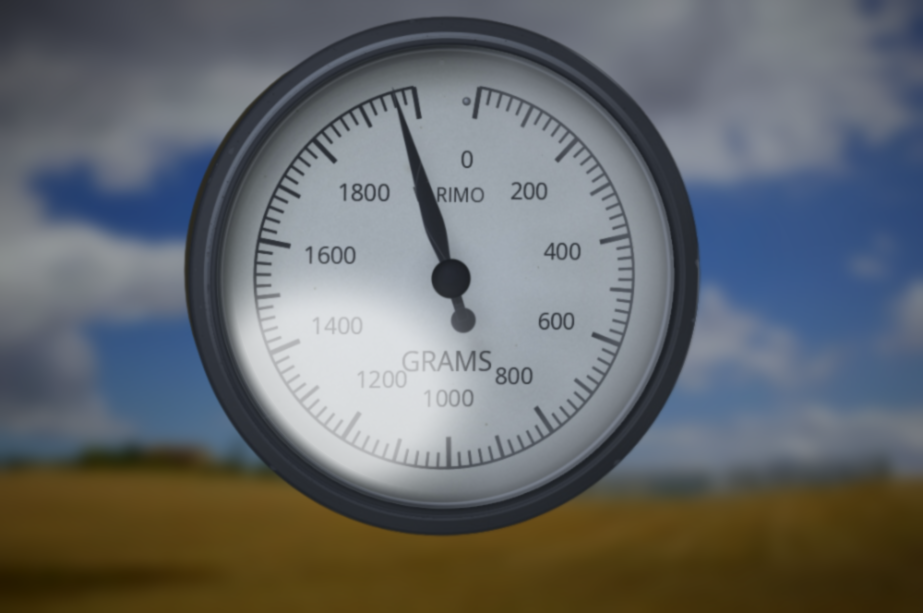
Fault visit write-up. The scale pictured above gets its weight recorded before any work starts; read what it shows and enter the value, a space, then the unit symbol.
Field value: 1960 g
